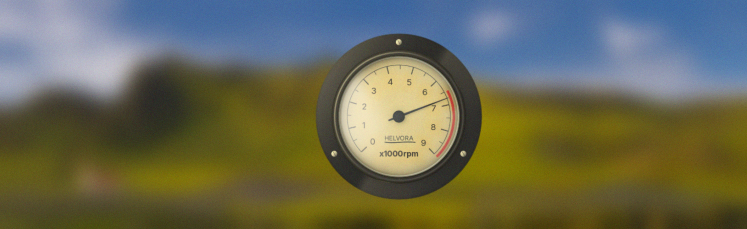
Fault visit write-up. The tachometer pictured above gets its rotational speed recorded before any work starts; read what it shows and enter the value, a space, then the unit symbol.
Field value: 6750 rpm
